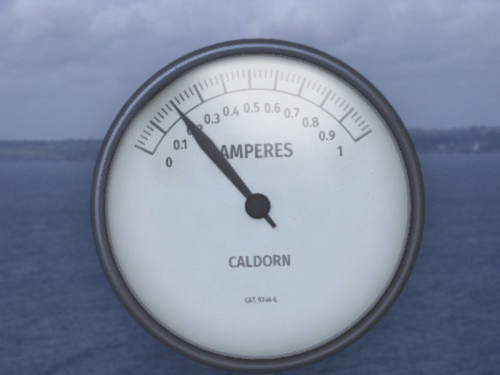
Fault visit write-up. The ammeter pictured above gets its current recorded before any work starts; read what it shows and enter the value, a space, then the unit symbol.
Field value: 0.2 A
